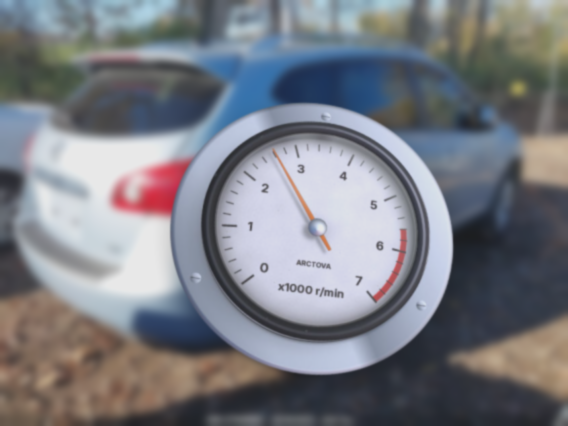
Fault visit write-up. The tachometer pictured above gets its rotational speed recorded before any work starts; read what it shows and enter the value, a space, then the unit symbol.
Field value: 2600 rpm
